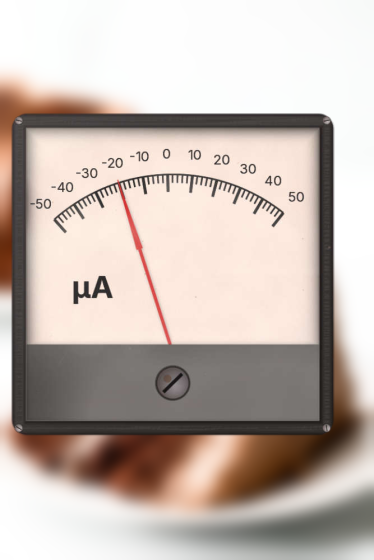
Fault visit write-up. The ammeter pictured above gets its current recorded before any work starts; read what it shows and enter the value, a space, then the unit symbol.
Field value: -20 µA
